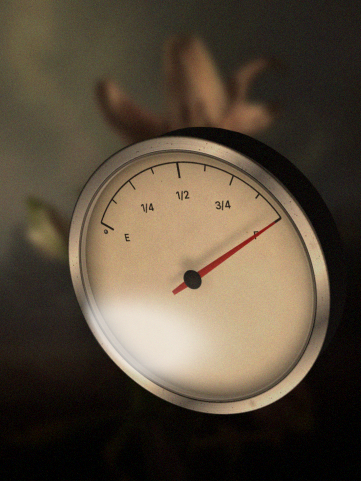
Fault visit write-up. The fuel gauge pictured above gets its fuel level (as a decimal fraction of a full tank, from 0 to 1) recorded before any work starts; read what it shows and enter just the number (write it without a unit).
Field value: 1
